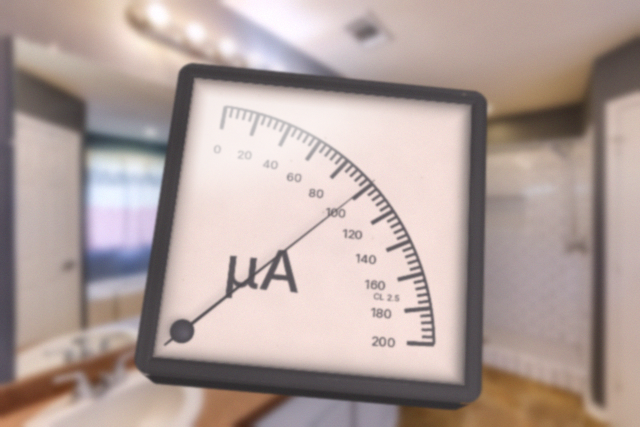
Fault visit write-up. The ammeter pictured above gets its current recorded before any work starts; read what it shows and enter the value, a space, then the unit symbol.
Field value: 100 µA
